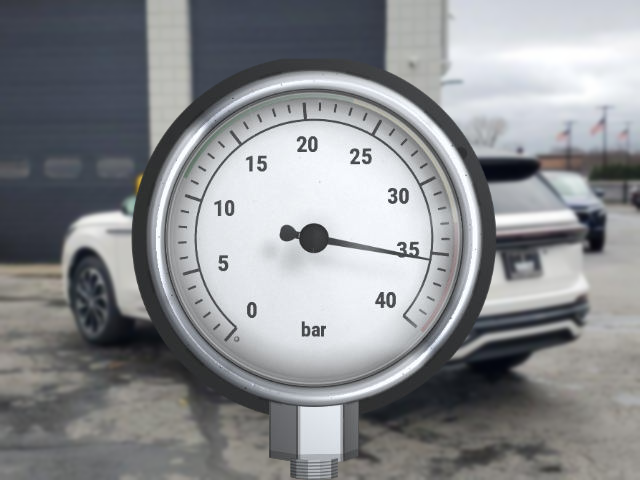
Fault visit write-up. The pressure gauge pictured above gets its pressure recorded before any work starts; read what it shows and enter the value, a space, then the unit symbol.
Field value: 35.5 bar
